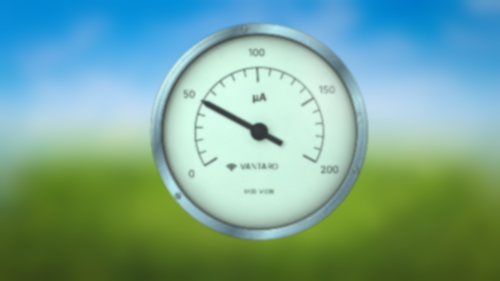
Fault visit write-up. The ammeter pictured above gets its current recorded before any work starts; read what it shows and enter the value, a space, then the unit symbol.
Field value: 50 µA
